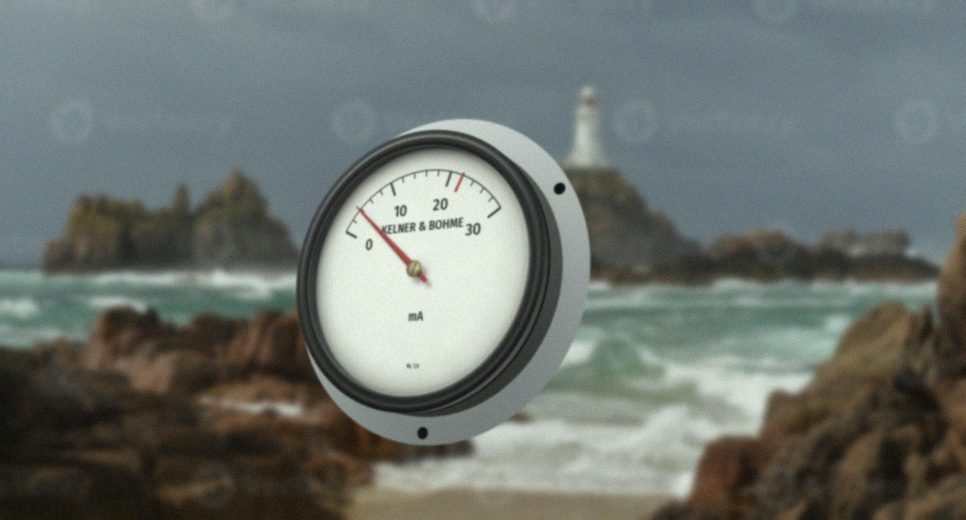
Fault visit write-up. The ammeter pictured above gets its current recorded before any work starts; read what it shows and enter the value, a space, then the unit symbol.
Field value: 4 mA
